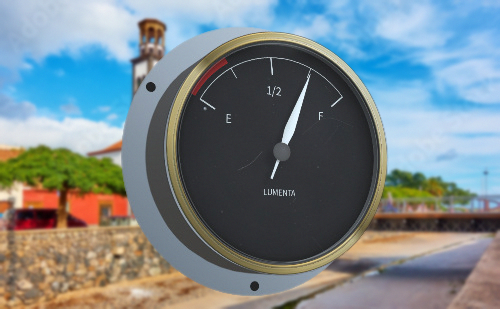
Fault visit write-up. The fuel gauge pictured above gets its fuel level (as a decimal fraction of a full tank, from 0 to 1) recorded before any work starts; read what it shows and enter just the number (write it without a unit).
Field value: 0.75
